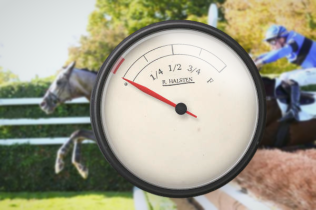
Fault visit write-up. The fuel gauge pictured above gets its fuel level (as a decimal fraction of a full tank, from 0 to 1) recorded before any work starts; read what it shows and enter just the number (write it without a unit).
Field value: 0
